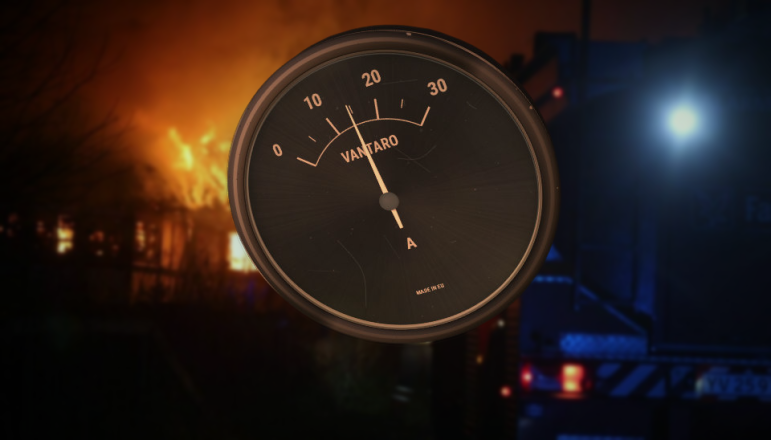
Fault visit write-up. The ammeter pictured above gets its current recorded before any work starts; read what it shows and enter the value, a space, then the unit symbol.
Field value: 15 A
